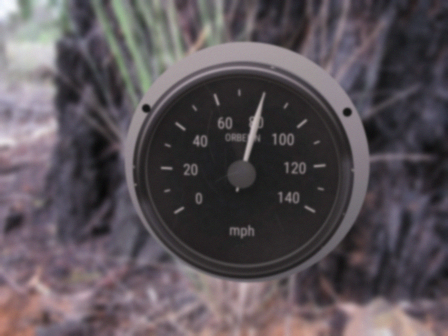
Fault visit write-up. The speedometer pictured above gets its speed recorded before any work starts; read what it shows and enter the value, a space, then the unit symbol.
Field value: 80 mph
